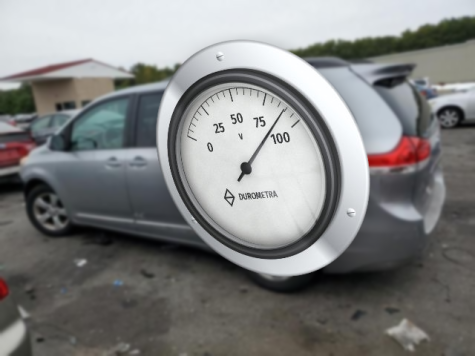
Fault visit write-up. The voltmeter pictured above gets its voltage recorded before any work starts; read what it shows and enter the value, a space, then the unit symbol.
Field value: 90 V
